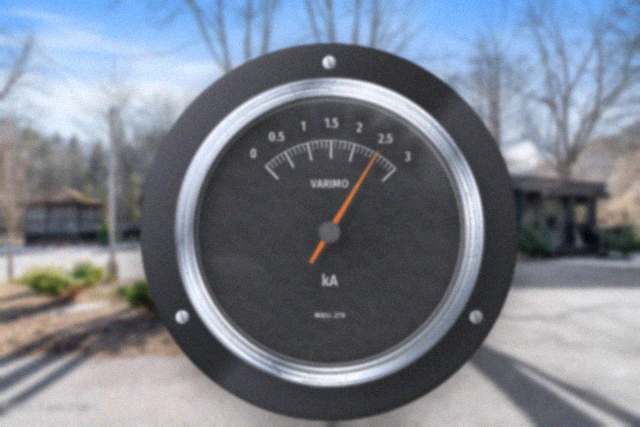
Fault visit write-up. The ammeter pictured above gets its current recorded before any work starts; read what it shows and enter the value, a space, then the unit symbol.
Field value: 2.5 kA
